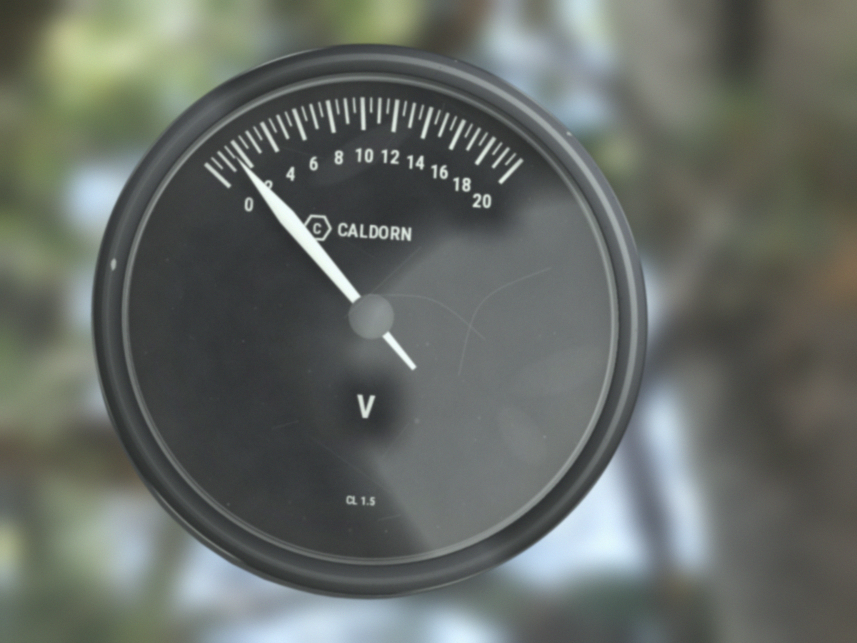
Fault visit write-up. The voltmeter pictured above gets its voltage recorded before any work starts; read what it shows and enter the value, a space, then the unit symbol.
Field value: 1.5 V
